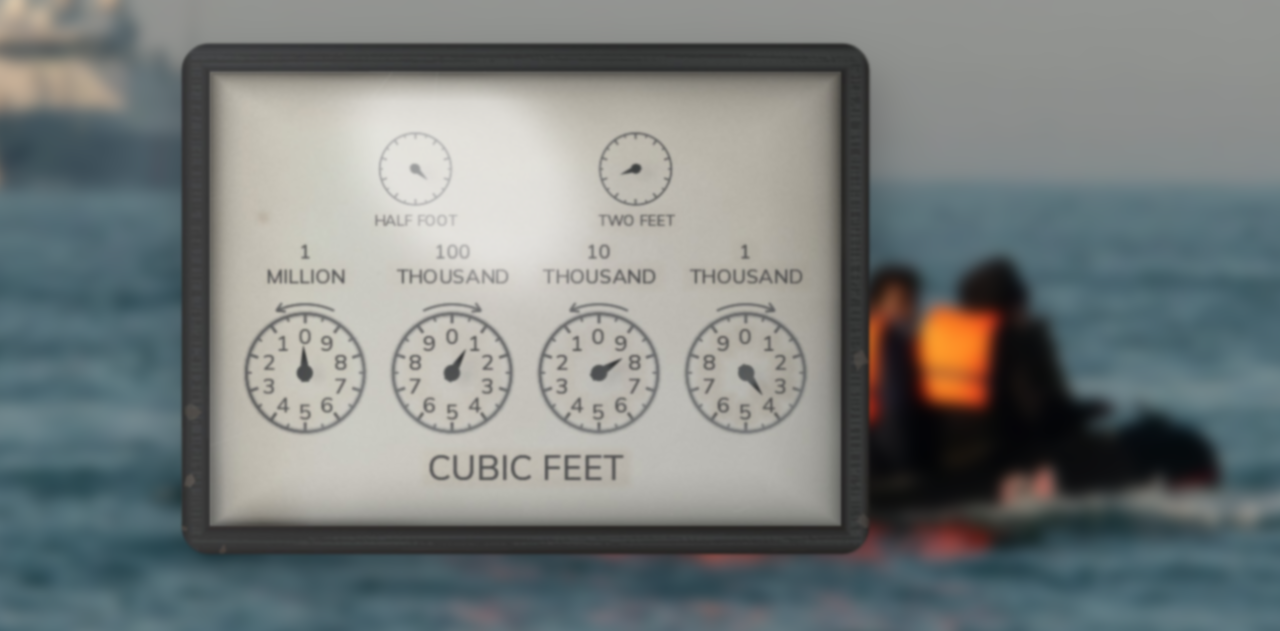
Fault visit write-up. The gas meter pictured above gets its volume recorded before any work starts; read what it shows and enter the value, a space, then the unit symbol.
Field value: 8400 ft³
